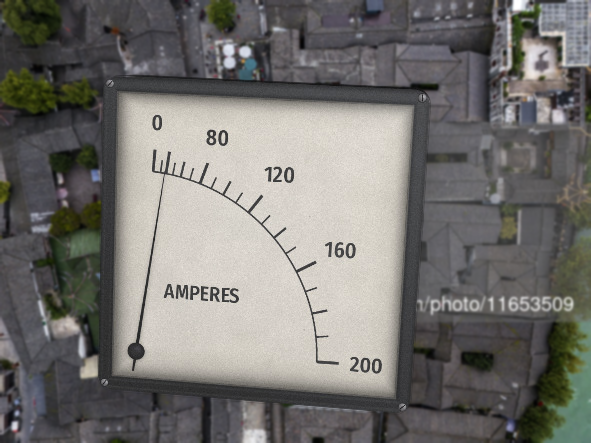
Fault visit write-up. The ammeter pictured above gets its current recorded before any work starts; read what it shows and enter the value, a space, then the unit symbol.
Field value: 40 A
